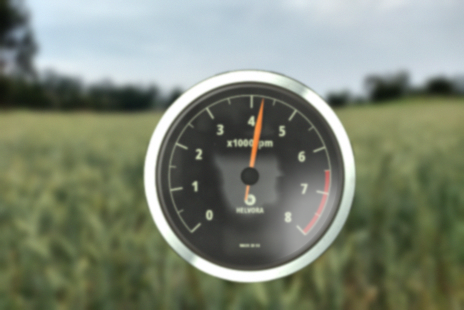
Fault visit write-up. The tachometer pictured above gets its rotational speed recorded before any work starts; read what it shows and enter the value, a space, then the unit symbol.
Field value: 4250 rpm
